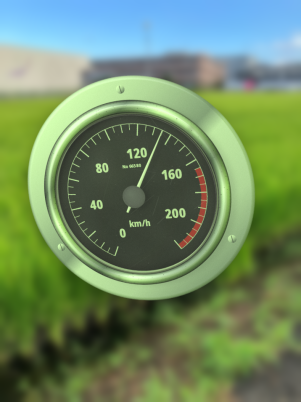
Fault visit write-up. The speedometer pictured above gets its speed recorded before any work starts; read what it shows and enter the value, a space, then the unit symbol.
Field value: 135 km/h
